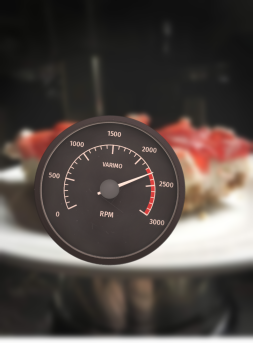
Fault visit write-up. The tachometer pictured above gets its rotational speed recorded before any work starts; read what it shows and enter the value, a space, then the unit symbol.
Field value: 2300 rpm
